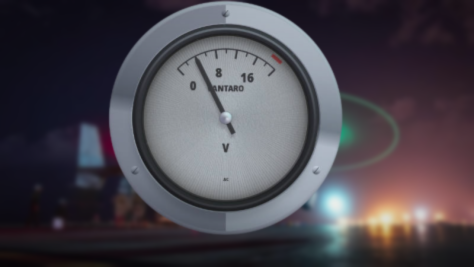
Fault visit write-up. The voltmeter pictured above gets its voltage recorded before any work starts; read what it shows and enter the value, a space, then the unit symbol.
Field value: 4 V
